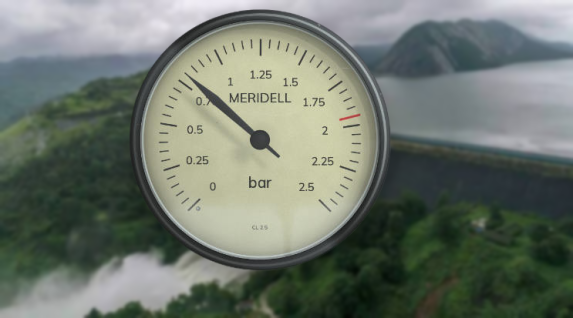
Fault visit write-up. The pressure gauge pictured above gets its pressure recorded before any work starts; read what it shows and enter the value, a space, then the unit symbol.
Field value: 0.8 bar
